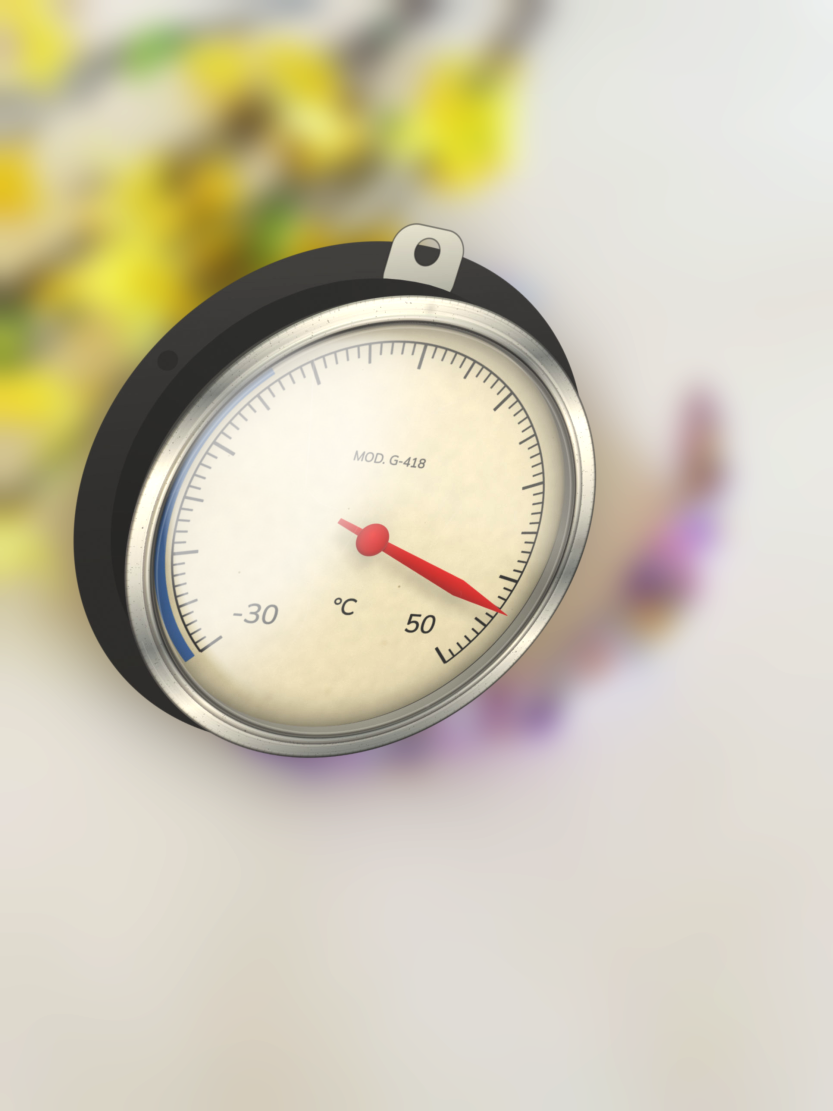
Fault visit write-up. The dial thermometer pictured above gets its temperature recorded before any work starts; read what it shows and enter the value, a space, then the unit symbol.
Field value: 43 °C
